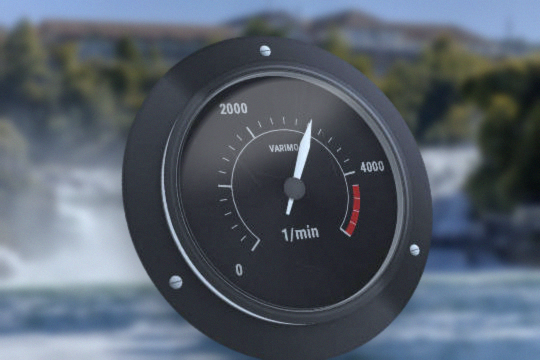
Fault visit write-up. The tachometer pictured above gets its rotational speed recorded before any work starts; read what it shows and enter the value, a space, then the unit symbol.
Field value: 3000 rpm
